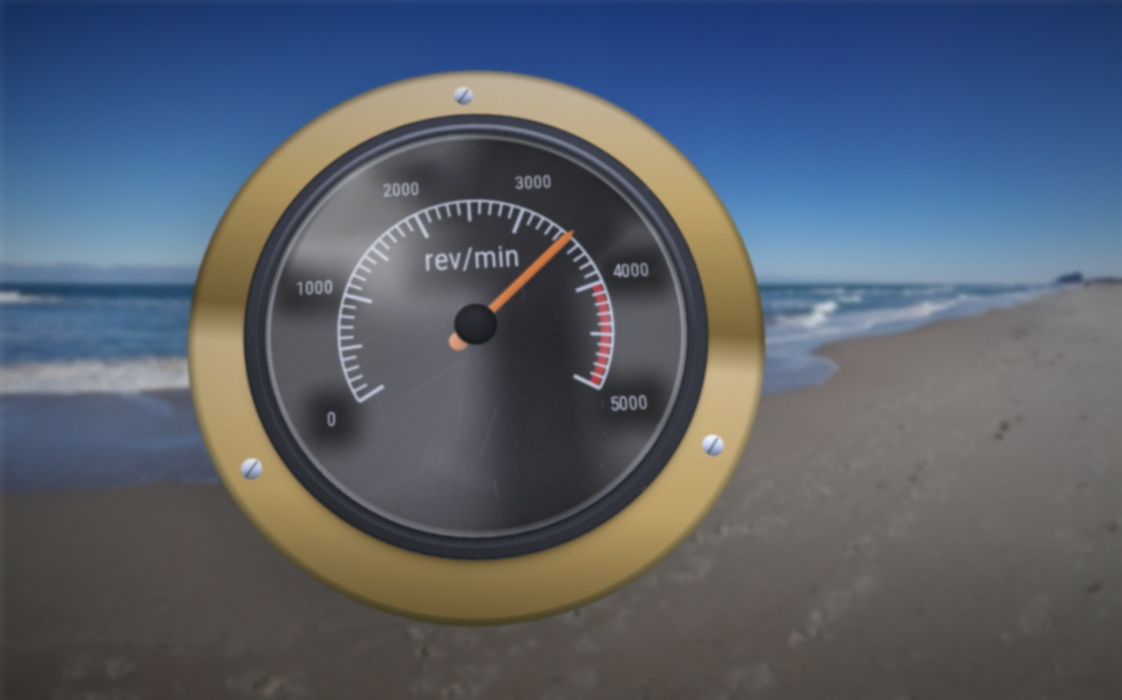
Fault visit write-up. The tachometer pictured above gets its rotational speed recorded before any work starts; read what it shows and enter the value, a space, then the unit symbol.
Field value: 3500 rpm
